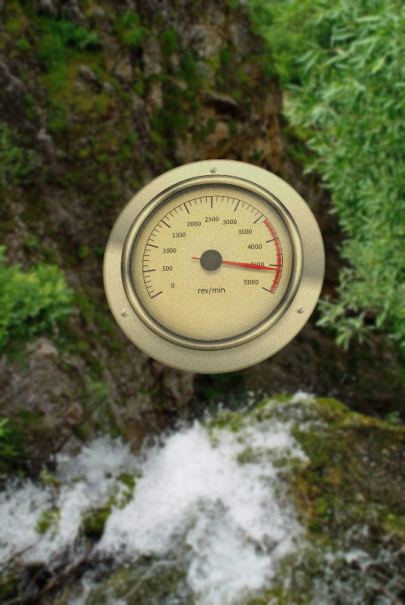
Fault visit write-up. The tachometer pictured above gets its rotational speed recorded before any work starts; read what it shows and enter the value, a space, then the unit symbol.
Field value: 4600 rpm
